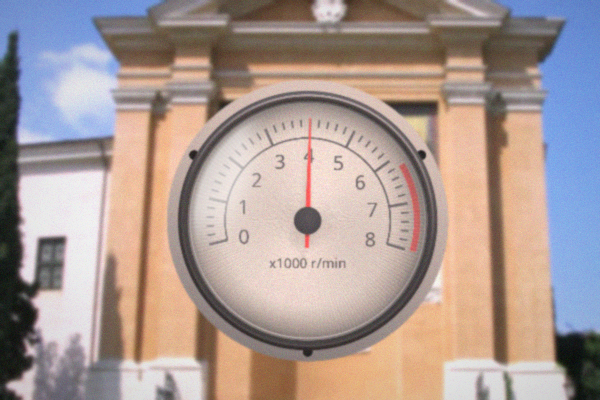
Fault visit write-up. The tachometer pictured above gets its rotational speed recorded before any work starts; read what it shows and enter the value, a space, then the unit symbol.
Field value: 4000 rpm
